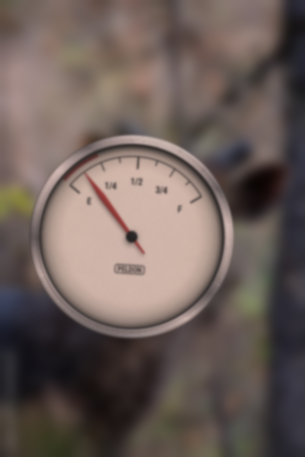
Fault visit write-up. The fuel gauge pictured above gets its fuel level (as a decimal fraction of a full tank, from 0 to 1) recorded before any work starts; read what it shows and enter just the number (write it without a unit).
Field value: 0.125
